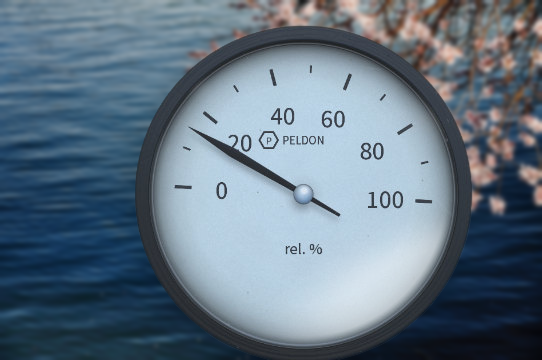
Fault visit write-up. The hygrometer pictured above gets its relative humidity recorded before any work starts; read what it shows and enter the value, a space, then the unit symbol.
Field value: 15 %
